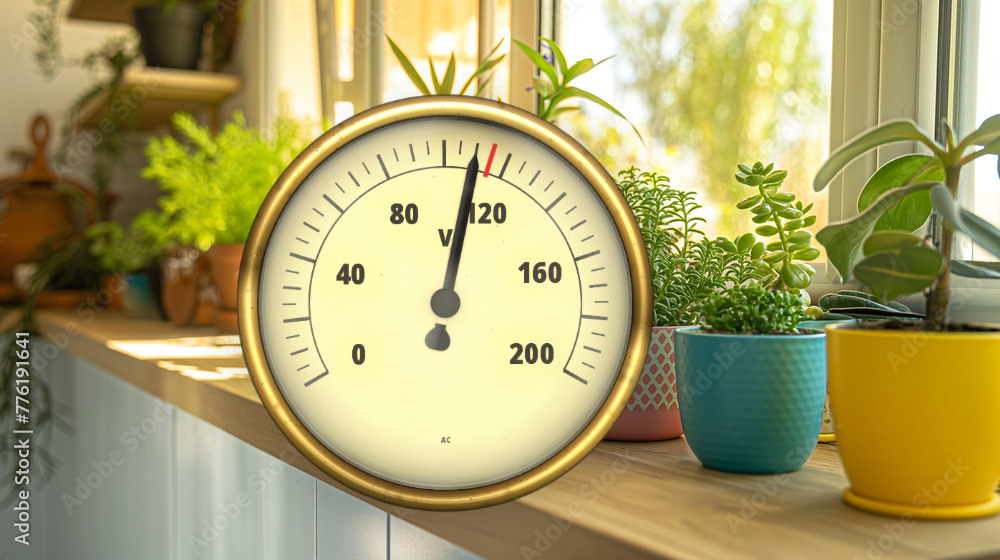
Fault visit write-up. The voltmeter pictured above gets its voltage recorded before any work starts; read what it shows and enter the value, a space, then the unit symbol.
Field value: 110 V
